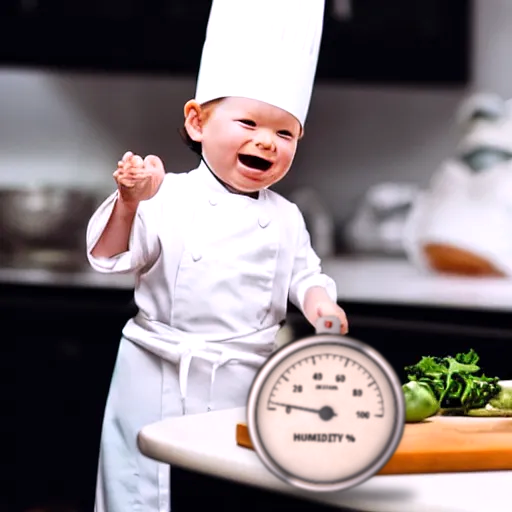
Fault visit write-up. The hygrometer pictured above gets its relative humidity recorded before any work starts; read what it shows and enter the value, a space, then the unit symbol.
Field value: 4 %
